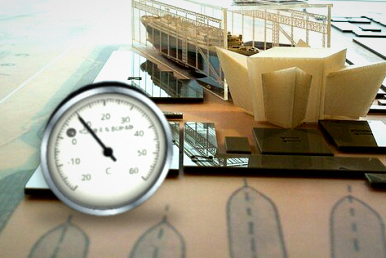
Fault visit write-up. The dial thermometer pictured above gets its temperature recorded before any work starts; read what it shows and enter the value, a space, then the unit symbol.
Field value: 10 °C
